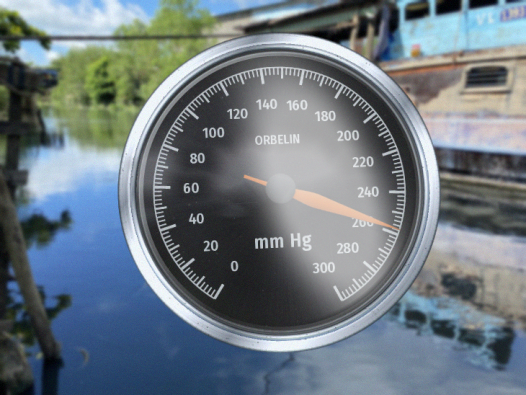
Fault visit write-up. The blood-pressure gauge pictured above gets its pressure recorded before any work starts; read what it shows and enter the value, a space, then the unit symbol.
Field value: 258 mmHg
